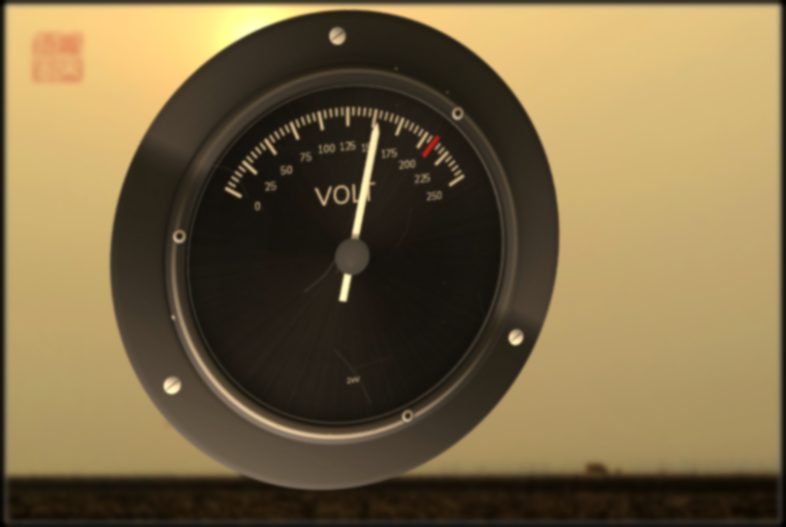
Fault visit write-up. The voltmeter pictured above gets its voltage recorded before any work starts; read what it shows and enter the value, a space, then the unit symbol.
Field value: 150 V
